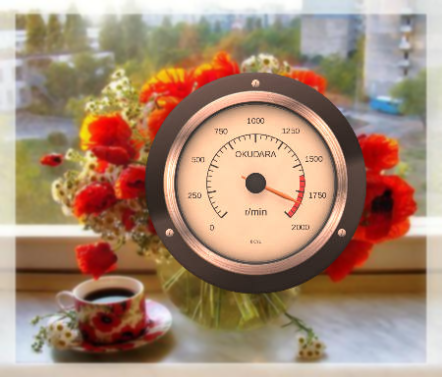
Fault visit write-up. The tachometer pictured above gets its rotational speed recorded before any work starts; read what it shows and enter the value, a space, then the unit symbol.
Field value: 1850 rpm
